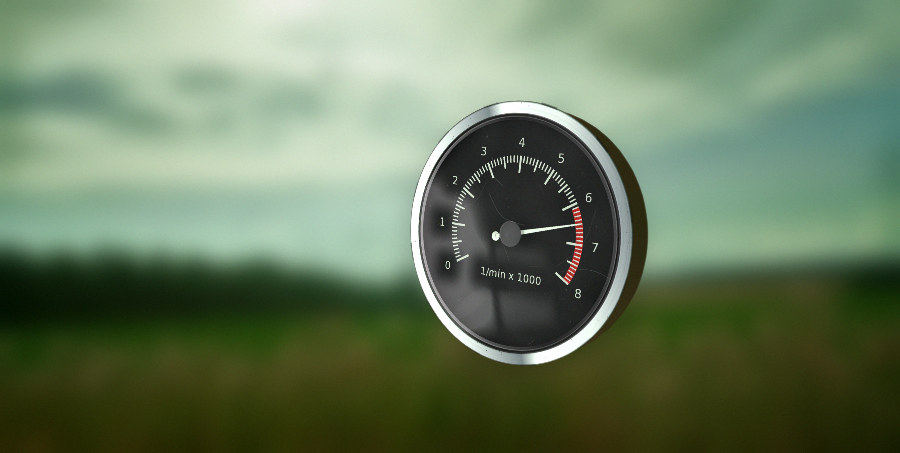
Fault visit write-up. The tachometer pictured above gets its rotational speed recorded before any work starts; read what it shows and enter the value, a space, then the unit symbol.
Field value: 6500 rpm
